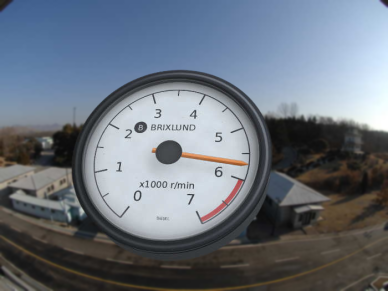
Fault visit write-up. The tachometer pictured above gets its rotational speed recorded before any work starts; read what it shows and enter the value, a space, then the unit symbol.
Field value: 5750 rpm
